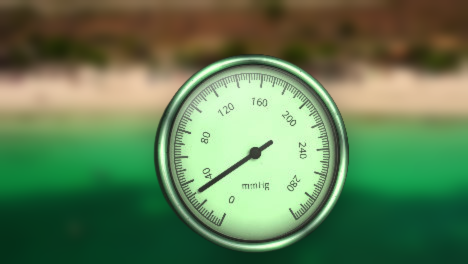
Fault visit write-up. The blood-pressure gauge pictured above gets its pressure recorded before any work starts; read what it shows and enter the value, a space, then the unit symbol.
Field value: 30 mmHg
